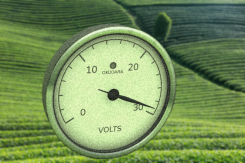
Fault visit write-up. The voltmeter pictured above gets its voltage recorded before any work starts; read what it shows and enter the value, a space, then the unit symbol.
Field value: 29 V
